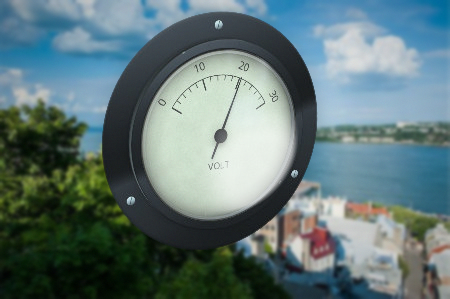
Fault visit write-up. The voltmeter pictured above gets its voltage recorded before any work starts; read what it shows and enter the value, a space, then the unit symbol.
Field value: 20 V
